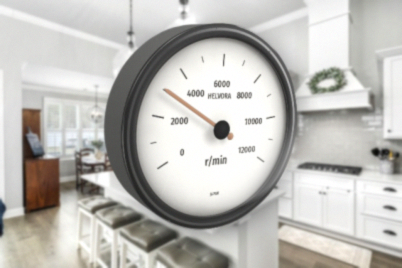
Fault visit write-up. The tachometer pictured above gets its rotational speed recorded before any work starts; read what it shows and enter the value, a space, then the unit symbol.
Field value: 3000 rpm
